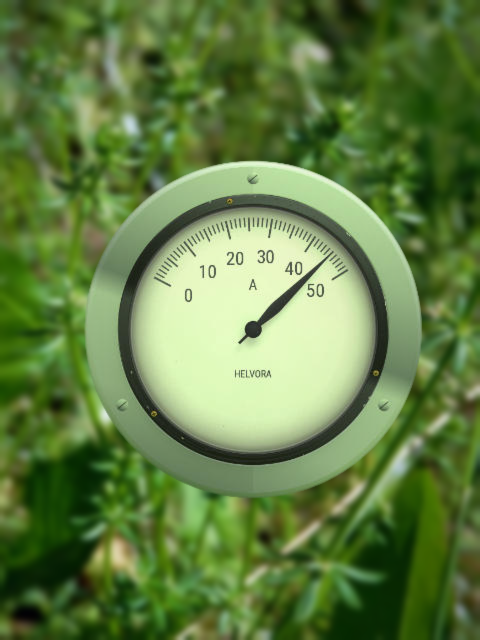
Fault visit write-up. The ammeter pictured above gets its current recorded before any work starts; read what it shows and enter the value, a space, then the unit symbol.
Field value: 45 A
